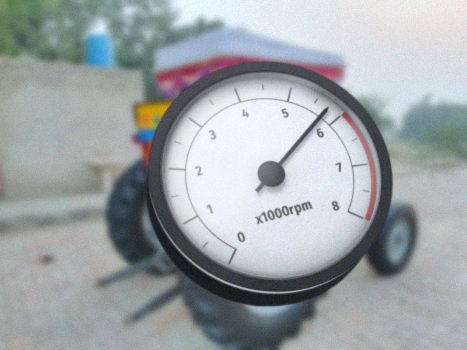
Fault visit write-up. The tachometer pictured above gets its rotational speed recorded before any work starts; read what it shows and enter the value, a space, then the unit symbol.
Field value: 5750 rpm
